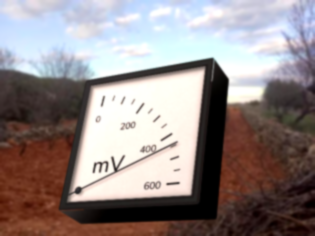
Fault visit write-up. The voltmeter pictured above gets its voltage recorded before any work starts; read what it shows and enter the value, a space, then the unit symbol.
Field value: 450 mV
